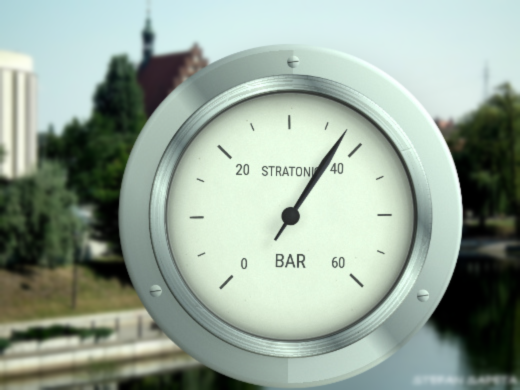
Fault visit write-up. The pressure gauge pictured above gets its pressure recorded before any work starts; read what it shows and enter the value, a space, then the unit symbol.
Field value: 37.5 bar
